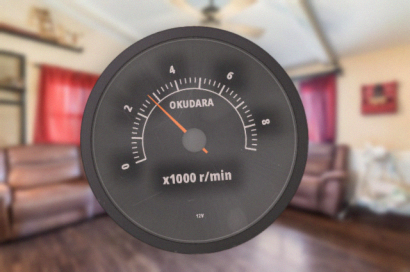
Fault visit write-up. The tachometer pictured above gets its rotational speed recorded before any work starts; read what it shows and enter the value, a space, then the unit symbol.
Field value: 2800 rpm
